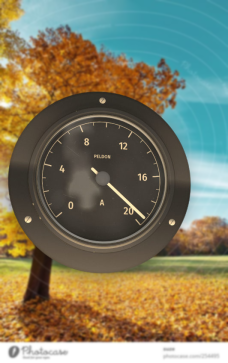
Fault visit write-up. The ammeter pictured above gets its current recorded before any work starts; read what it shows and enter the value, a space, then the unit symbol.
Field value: 19.5 A
